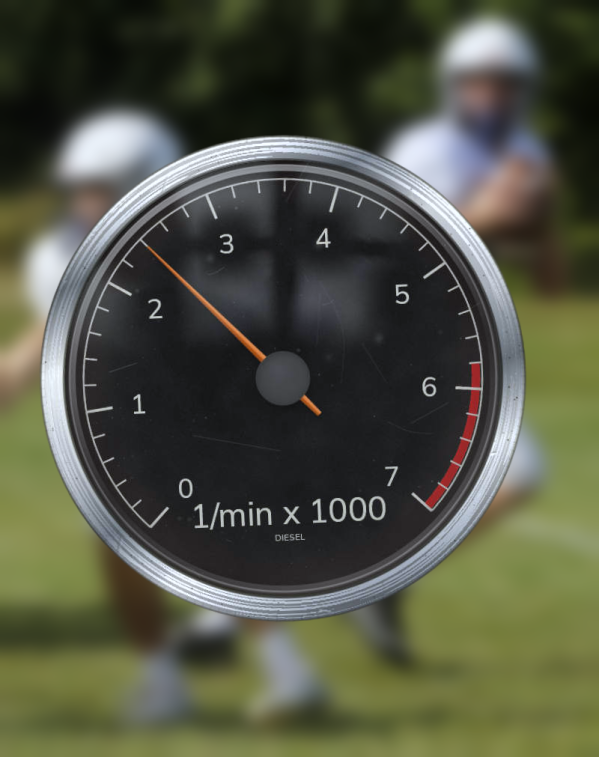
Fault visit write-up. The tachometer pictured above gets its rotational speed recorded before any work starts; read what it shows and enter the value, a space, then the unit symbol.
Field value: 2400 rpm
